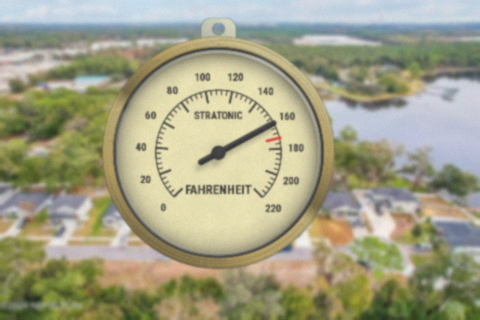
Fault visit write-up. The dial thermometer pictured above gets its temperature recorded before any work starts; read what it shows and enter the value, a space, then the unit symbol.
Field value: 160 °F
